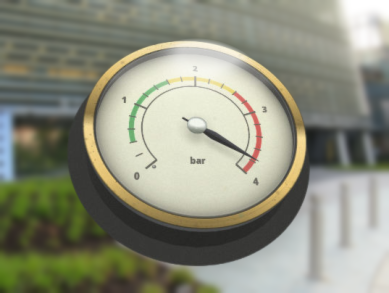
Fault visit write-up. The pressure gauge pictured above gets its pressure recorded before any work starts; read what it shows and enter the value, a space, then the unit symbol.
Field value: 3.8 bar
